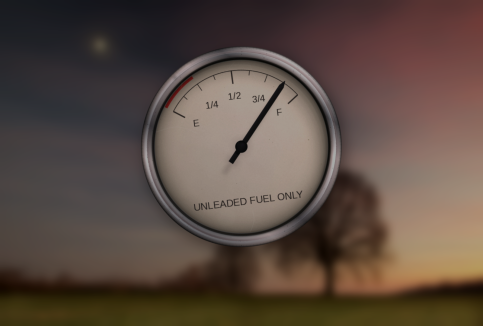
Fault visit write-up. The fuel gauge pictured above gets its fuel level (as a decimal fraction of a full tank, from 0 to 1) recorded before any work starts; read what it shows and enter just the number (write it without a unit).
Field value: 0.875
